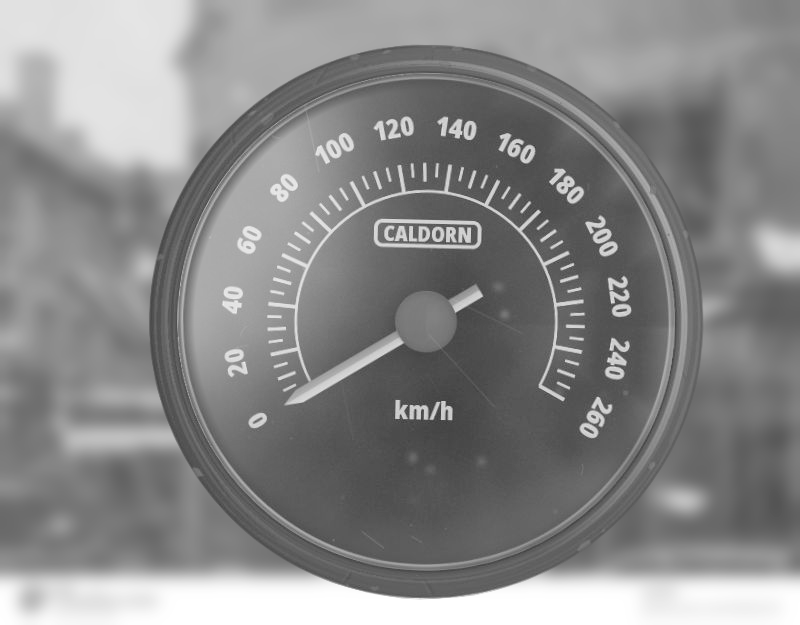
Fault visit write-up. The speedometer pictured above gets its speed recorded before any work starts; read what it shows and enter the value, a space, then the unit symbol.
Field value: 0 km/h
